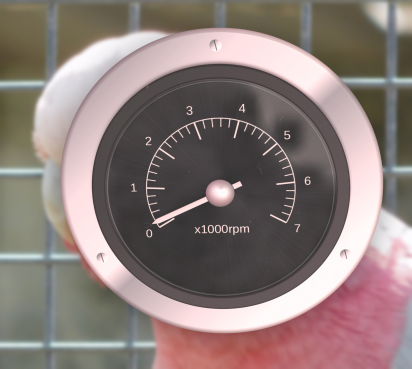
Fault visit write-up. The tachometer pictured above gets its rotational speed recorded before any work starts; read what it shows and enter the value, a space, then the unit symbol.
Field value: 200 rpm
